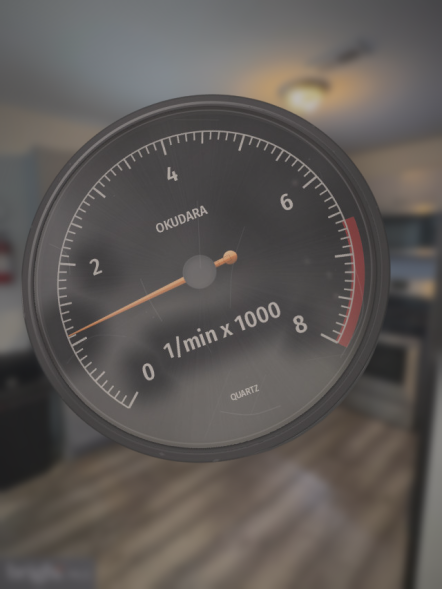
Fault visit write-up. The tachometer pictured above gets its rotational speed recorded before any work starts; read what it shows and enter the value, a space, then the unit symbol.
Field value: 1100 rpm
